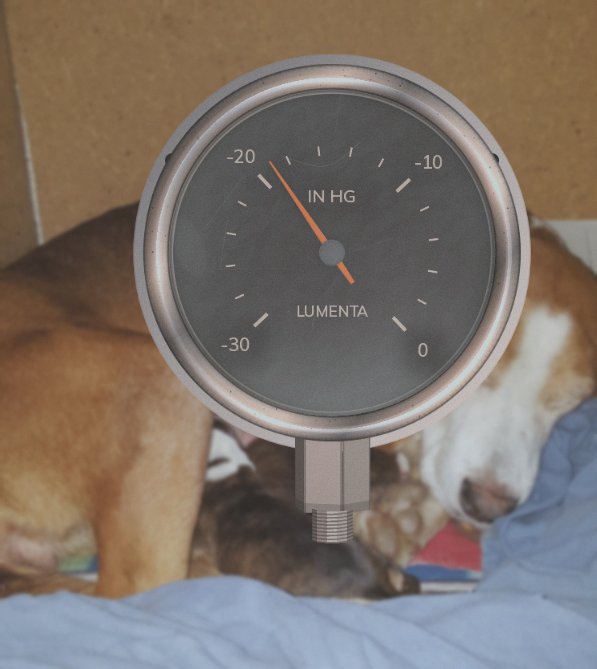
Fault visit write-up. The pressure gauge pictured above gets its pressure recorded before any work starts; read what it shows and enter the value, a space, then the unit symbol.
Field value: -19 inHg
